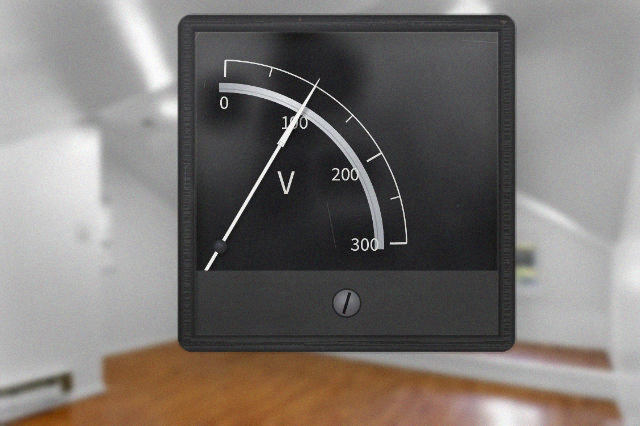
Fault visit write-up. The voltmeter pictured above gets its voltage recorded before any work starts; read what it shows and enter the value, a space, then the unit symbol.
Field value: 100 V
